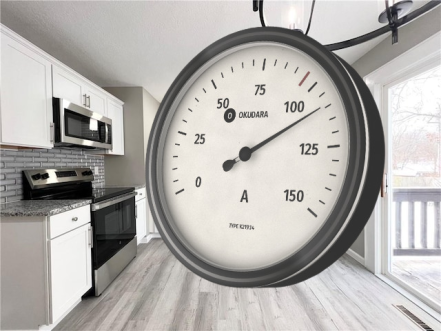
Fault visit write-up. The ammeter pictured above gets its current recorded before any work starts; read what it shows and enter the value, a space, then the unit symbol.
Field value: 110 A
